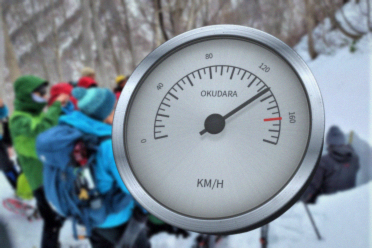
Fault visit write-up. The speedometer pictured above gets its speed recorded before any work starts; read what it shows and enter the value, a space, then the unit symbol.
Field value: 135 km/h
